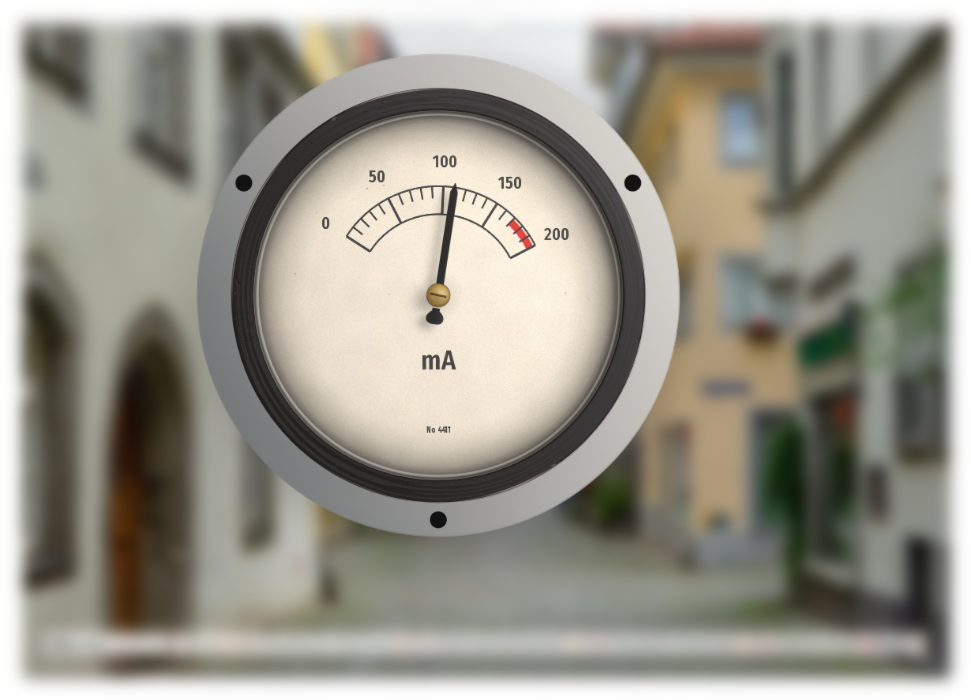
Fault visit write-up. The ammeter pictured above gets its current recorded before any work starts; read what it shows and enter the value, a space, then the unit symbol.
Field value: 110 mA
